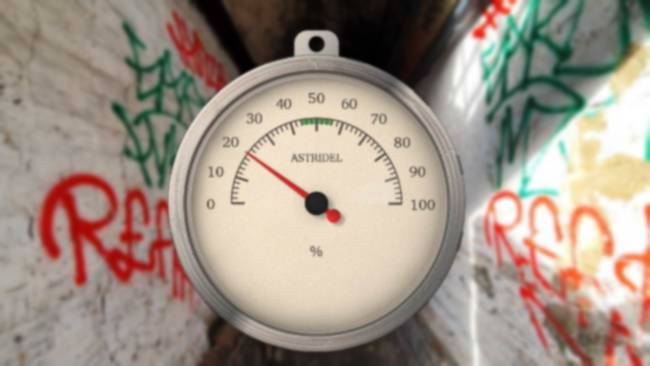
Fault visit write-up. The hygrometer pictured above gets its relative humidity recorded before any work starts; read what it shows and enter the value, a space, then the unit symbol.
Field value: 20 %
